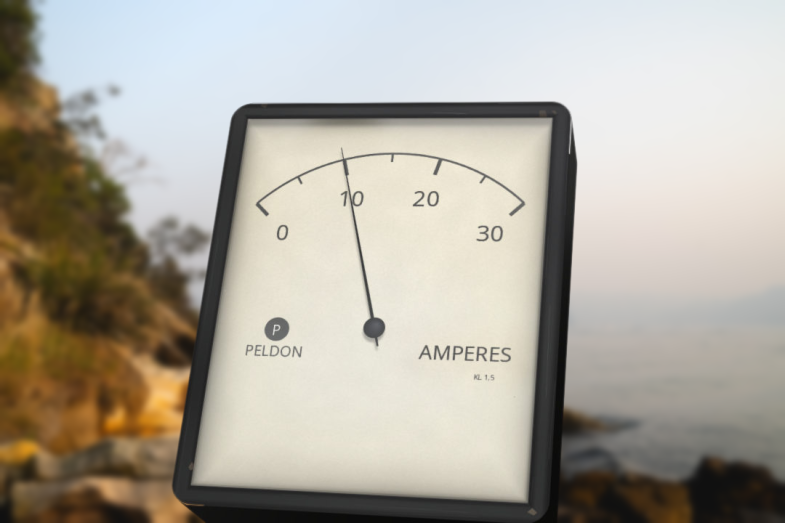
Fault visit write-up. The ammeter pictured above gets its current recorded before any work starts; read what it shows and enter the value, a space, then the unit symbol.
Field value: 10 A
